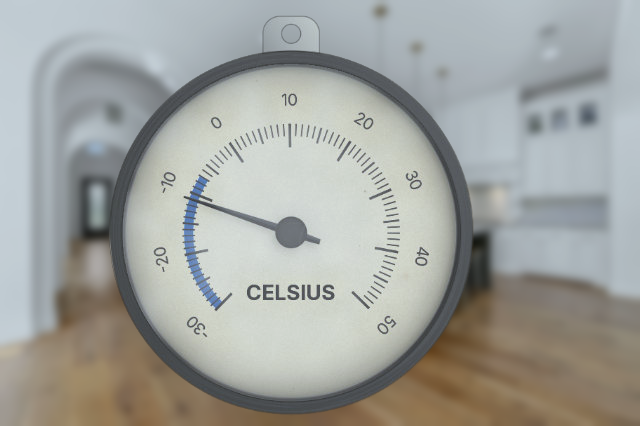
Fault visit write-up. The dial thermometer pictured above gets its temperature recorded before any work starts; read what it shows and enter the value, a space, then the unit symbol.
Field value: -11 °C
